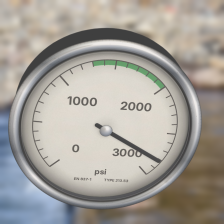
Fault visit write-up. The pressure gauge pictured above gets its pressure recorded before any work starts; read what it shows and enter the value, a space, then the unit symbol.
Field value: 2800 psi
